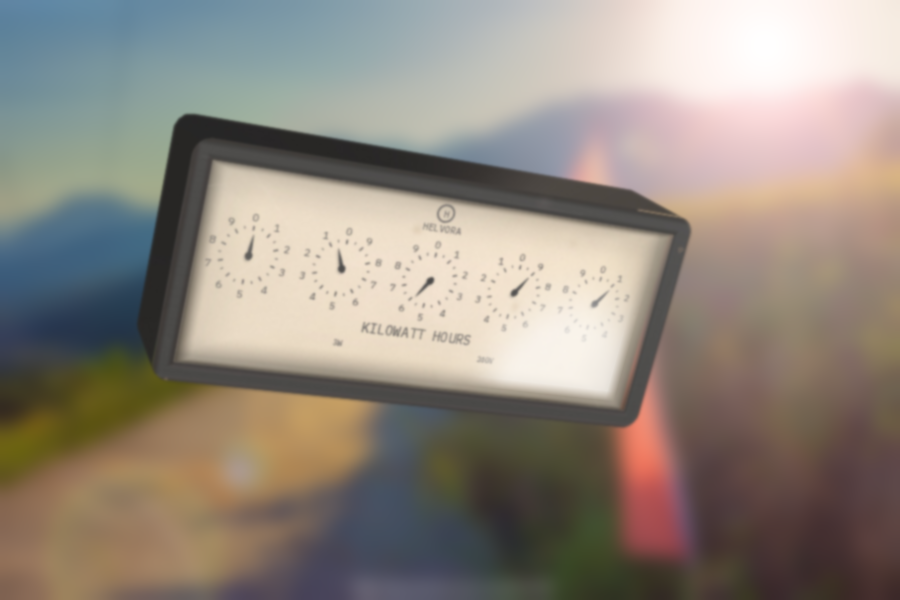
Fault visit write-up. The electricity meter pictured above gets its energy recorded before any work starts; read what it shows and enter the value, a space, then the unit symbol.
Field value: 591 kWh
